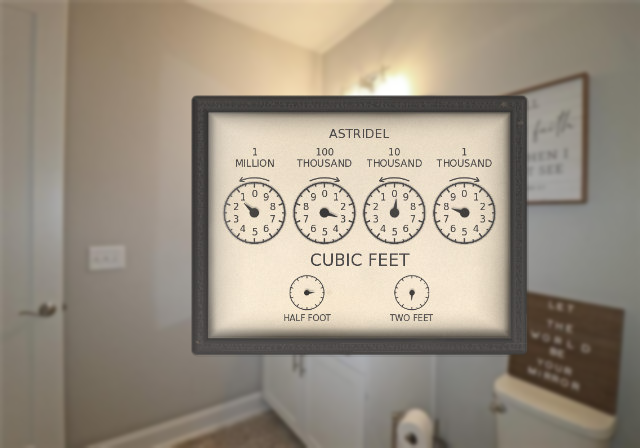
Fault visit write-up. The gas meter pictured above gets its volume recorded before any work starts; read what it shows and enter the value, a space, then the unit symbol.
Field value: 129800 ft³
